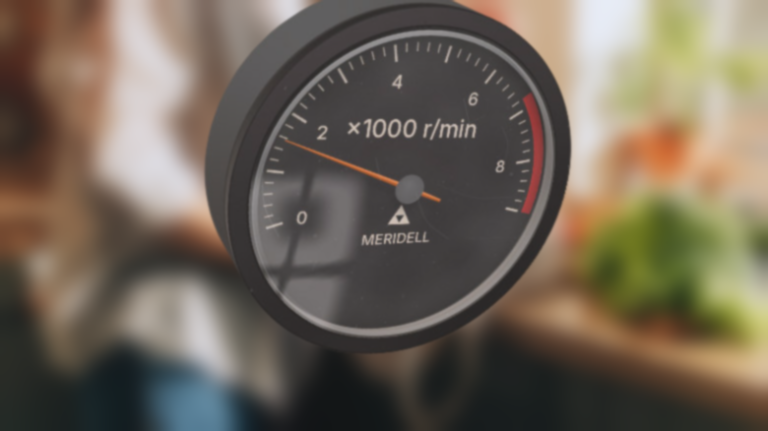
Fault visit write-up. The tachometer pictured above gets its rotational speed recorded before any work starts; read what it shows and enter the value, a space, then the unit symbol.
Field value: 1600 rpm
